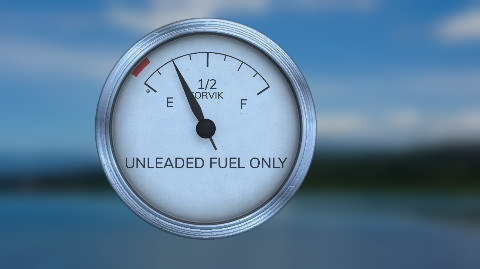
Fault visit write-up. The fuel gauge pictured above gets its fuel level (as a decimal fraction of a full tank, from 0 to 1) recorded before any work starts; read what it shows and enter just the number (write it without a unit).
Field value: 0.25
